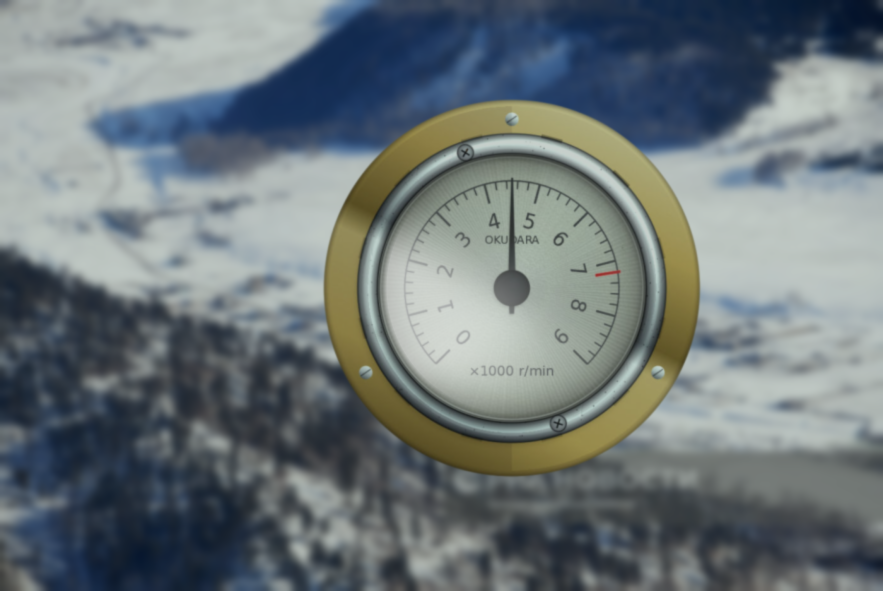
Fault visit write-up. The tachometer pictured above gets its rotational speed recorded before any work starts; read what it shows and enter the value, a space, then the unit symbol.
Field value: 4500 rpm
